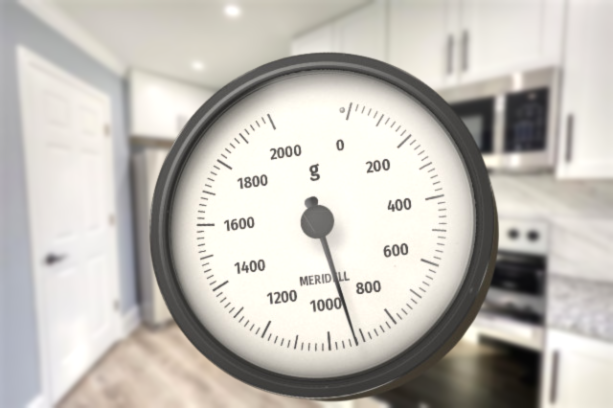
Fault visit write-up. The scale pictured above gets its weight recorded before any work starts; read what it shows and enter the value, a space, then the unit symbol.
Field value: 920 g
